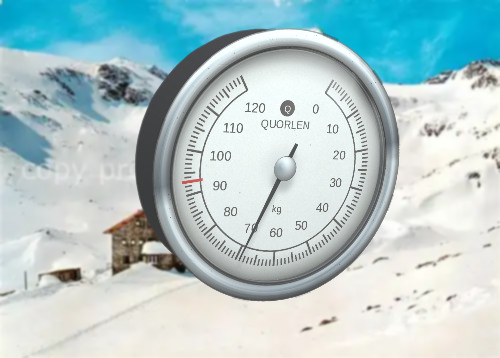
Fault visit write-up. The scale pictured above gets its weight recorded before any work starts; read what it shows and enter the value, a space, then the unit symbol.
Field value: 70 kg
